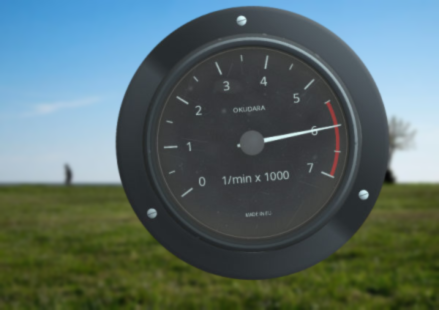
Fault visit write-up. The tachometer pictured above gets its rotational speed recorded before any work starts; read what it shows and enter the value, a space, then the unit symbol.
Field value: 6000 rpm
